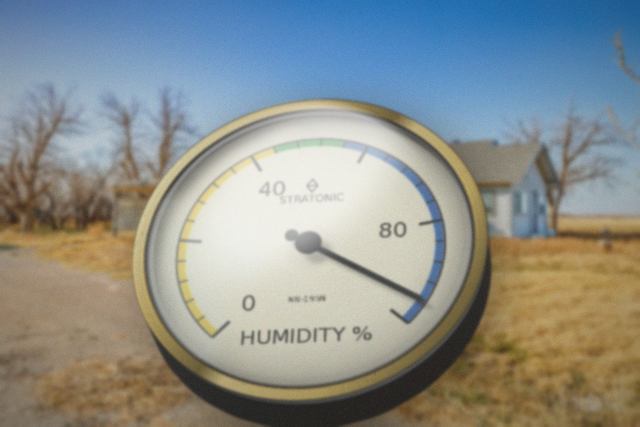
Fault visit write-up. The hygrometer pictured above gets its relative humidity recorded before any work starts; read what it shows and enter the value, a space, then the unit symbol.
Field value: 96 %
